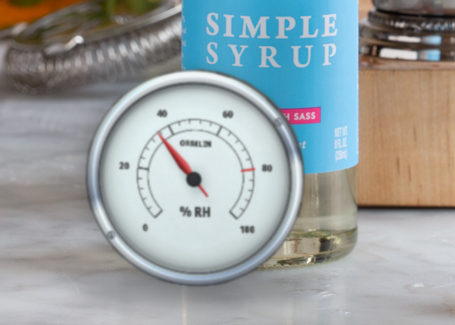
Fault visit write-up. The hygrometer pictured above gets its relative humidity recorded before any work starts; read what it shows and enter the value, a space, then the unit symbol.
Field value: 36 %
